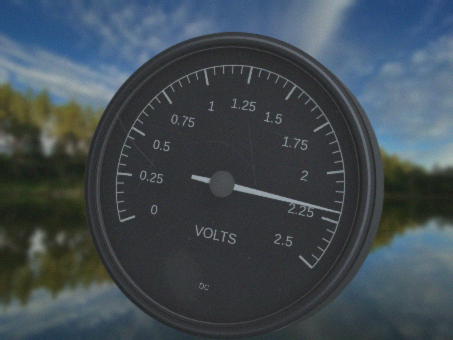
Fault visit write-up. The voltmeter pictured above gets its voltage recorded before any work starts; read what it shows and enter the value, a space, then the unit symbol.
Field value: 2.2 V
